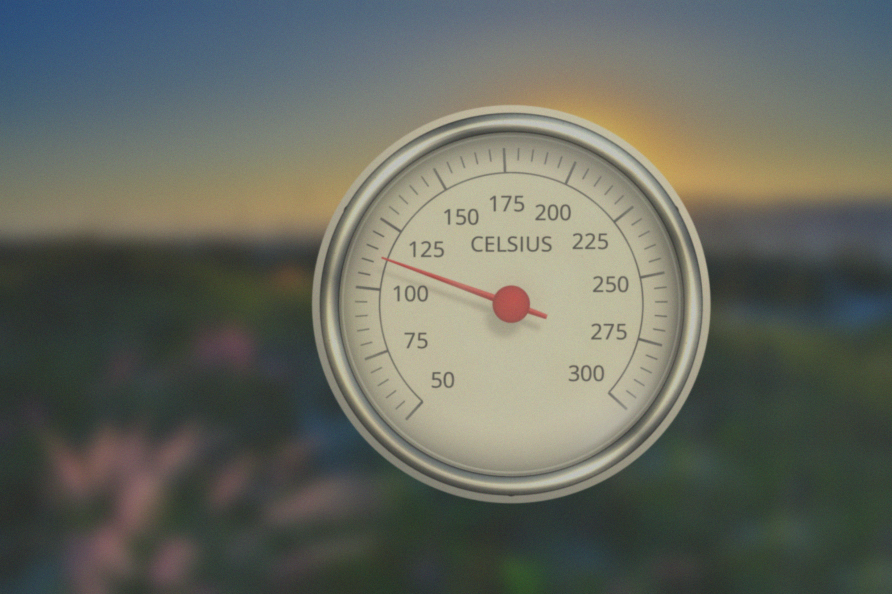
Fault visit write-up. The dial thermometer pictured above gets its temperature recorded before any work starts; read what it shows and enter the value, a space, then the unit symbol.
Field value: 112.5 °C
